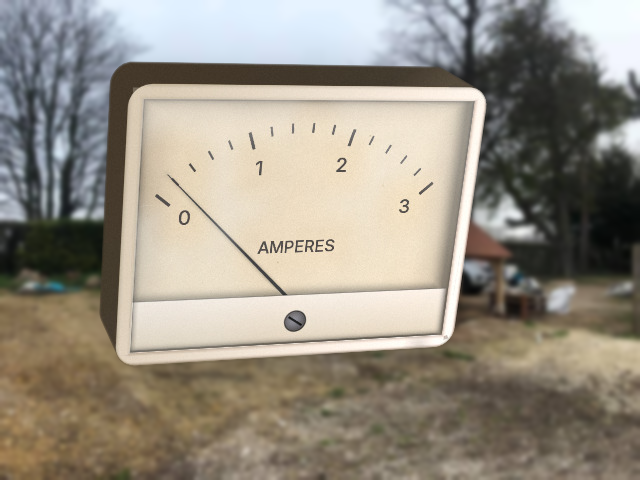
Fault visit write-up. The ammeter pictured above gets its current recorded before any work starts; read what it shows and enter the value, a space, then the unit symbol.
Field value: 0.2 A
